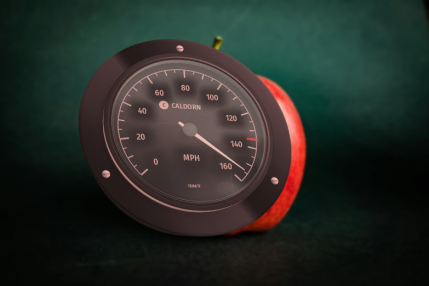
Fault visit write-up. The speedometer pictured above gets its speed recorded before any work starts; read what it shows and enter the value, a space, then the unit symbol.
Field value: 155 mph
